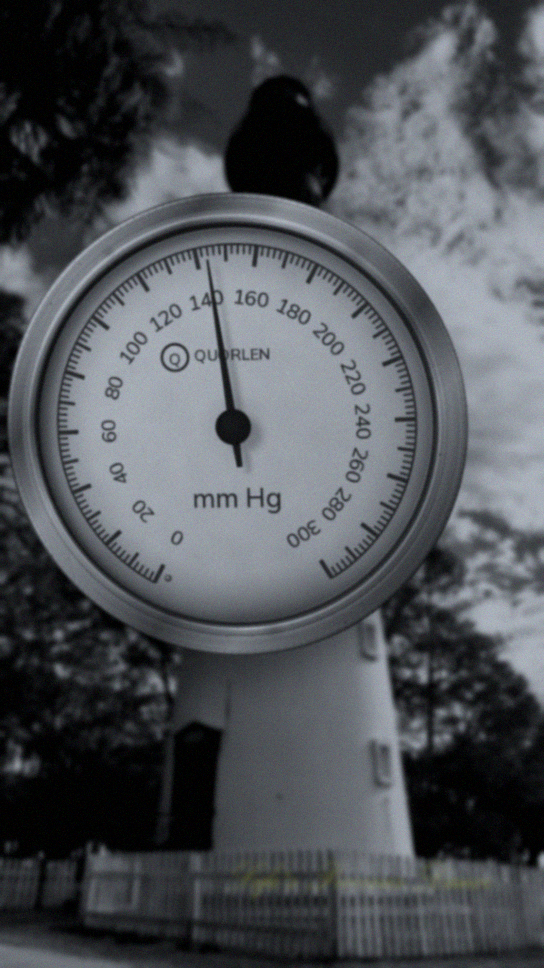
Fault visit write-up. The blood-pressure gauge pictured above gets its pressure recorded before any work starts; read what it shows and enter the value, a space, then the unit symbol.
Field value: 144 mmHg
